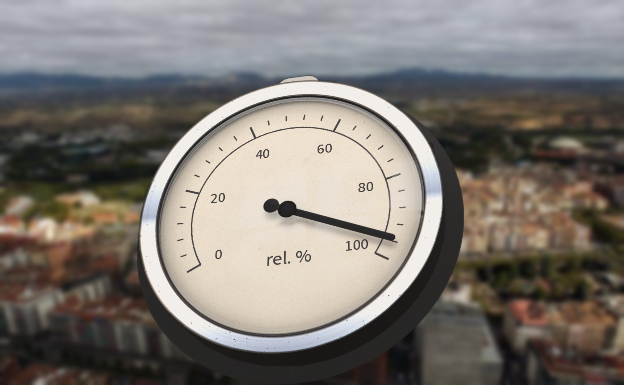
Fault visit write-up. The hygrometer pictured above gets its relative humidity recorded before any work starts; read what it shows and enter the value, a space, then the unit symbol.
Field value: 96 %
